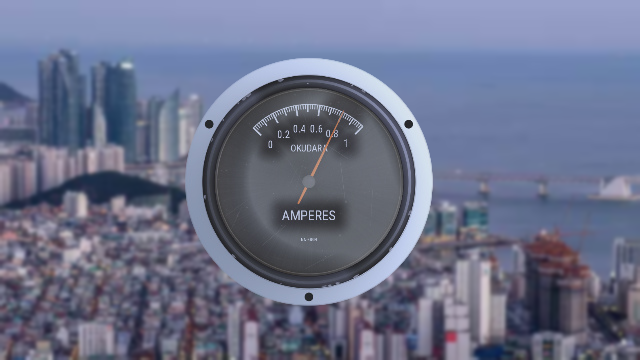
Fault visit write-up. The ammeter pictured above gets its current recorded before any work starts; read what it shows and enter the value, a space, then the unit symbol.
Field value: 0.8 A
